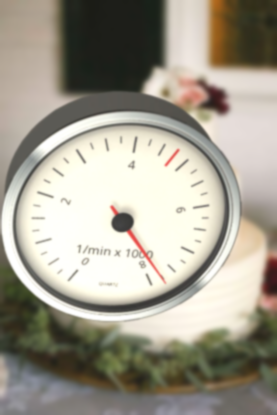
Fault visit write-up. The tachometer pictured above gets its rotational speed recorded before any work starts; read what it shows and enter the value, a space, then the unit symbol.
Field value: 7750 rpm
